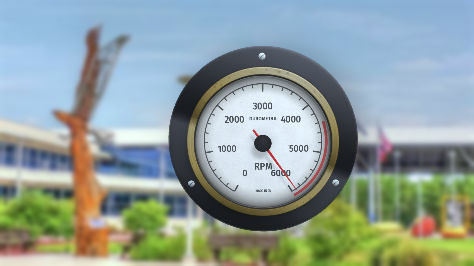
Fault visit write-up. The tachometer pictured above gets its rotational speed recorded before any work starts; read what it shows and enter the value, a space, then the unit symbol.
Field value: 5900 rpm
